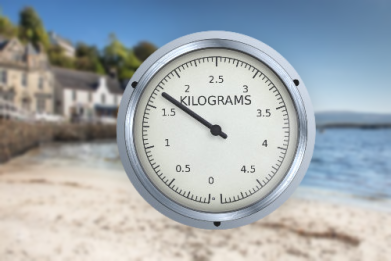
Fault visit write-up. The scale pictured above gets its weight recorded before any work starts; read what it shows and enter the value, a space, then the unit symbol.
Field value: 1.7 kg
